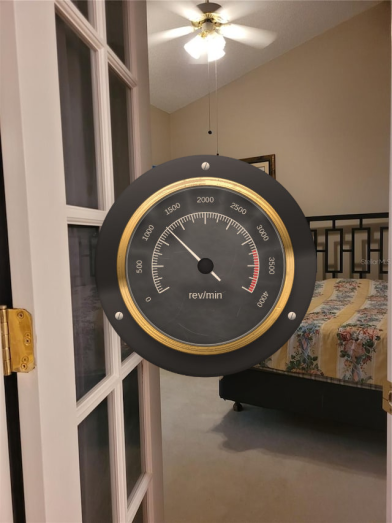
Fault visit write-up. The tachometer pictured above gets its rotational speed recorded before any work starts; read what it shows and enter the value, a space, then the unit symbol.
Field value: 1250 rpm
